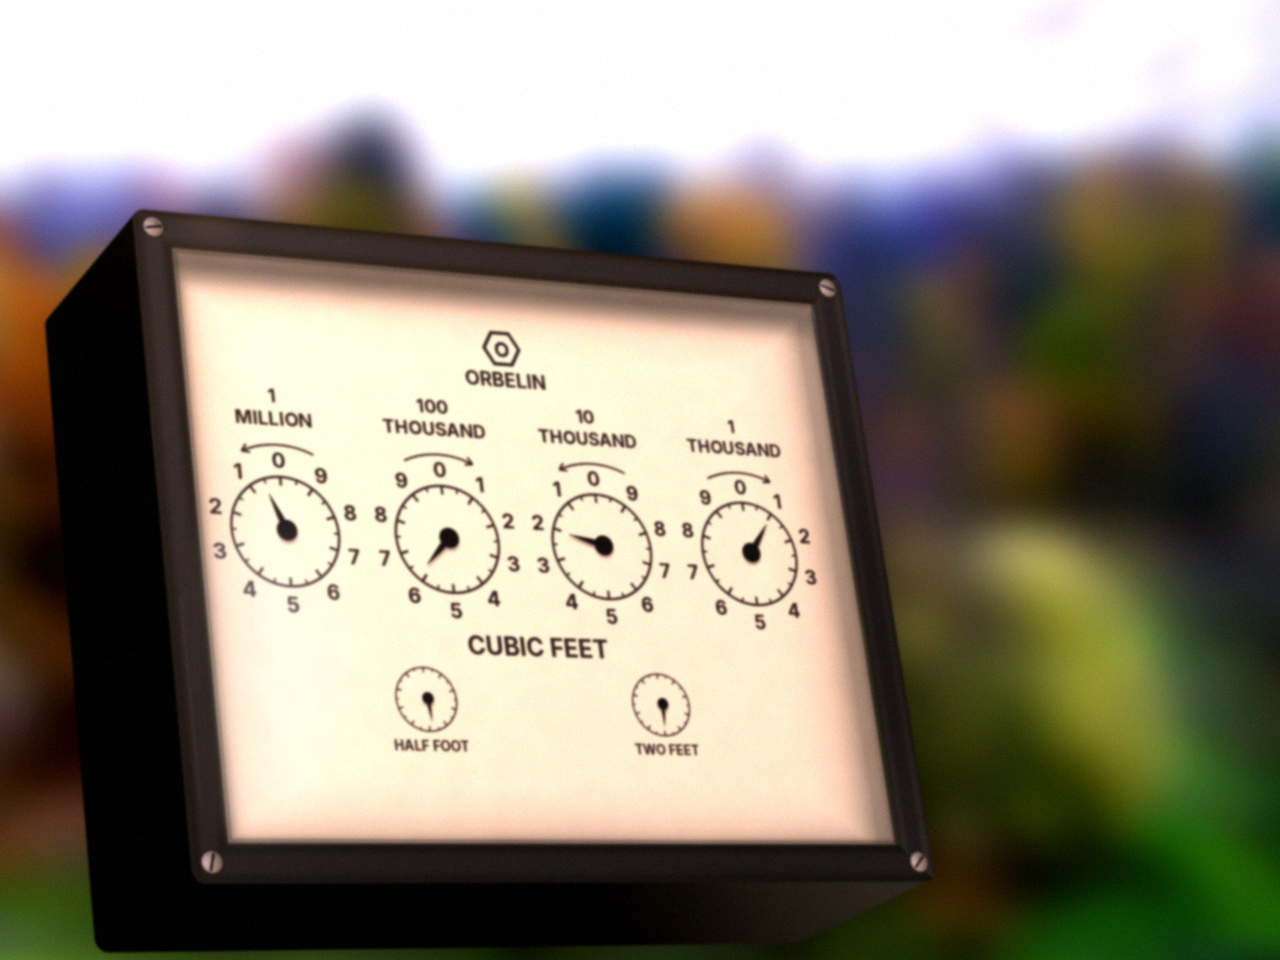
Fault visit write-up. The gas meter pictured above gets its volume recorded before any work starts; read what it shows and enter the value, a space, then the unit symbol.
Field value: 62100 ft³
